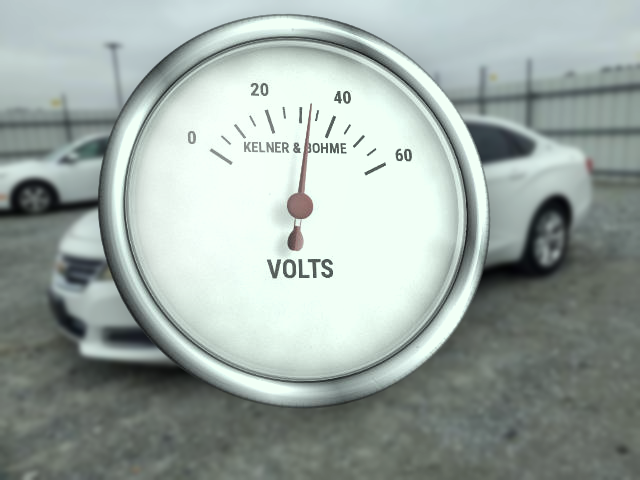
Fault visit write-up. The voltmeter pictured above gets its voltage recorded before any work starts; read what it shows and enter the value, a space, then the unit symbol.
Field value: 32.5 V
